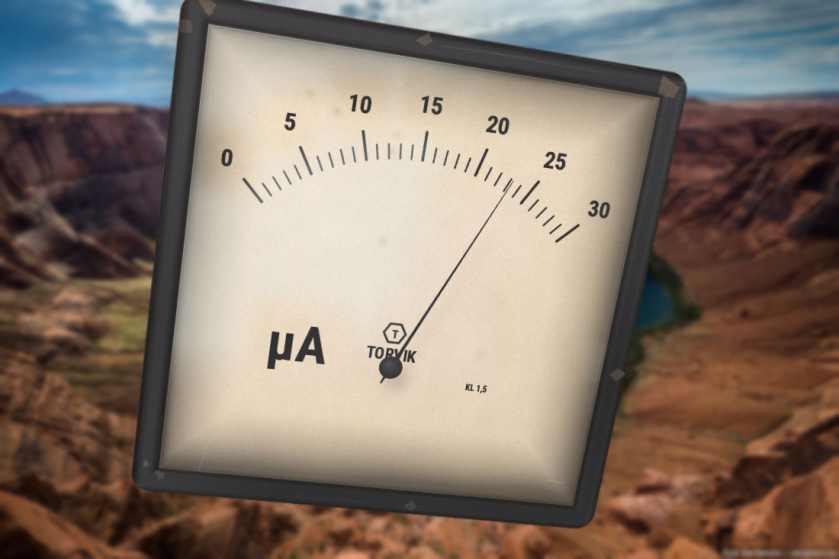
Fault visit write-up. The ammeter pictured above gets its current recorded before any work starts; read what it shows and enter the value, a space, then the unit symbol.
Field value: 23 µA
